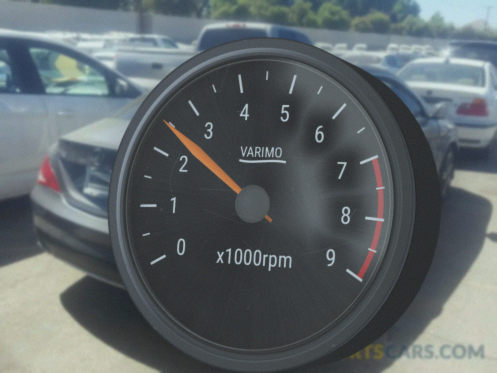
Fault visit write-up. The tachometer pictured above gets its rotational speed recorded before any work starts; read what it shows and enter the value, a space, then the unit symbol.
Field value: 2500 rpm
